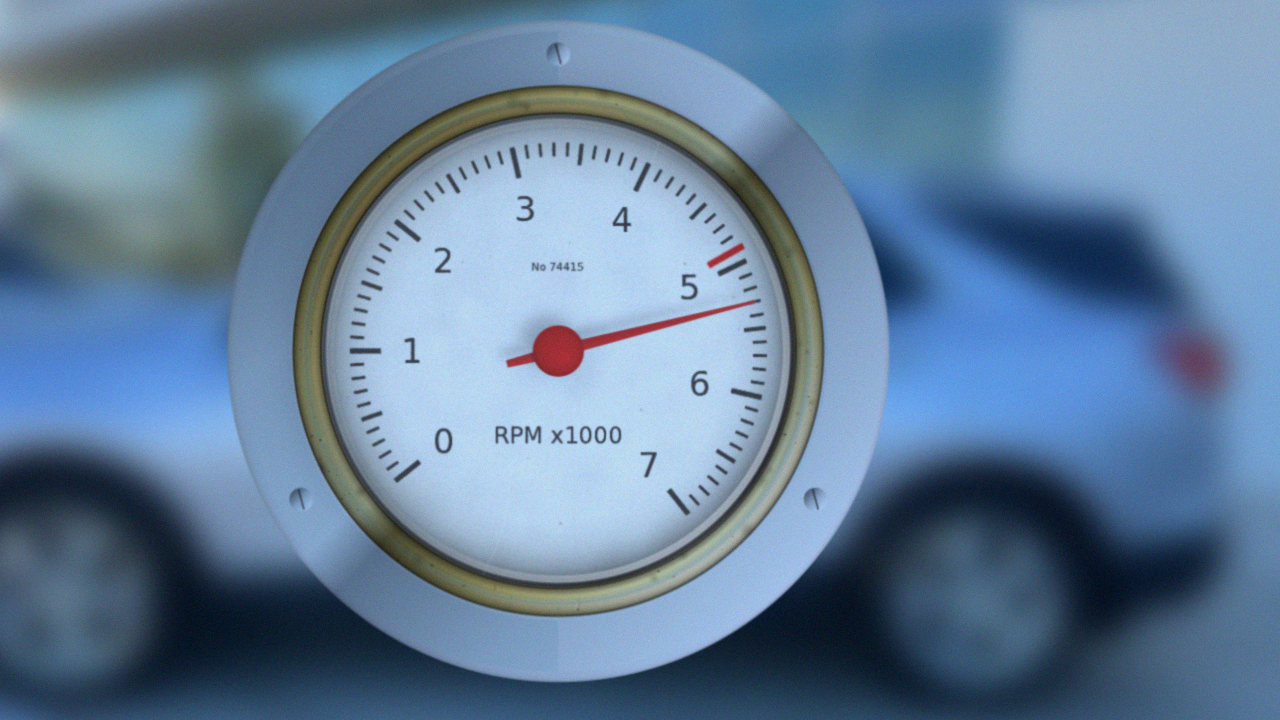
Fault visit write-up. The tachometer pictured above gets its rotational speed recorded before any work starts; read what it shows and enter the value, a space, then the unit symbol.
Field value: 5300 rpm
